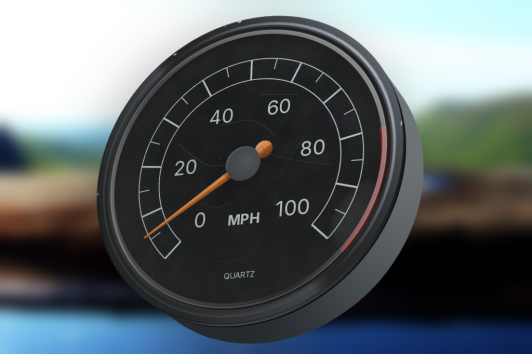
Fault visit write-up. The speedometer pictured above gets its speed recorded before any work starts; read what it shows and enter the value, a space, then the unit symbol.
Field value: 5 mph
